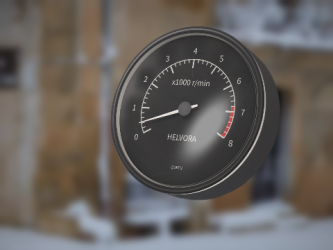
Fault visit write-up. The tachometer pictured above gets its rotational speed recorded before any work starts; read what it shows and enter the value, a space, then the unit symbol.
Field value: 400 rpm
